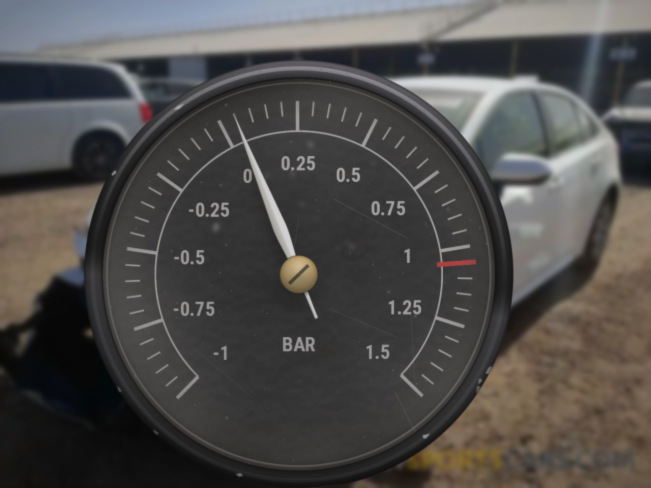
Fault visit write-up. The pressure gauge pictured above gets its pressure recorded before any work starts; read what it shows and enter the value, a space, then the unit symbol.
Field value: 0.05 bar
